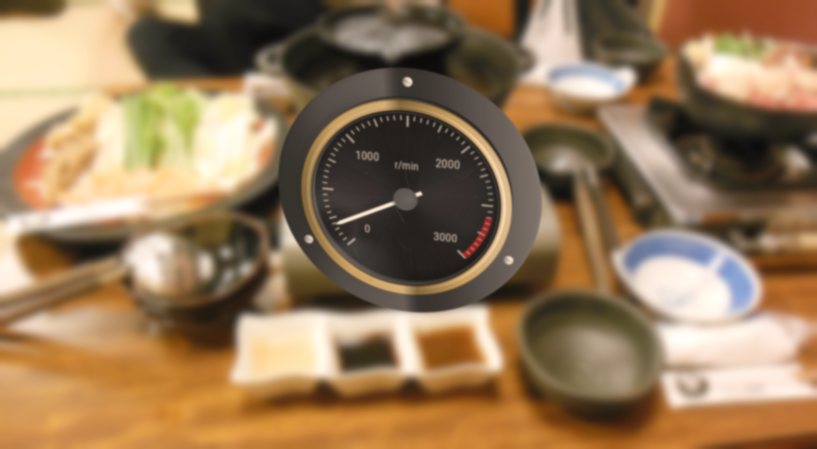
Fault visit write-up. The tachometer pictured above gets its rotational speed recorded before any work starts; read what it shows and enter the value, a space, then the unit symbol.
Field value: 200 rpm
